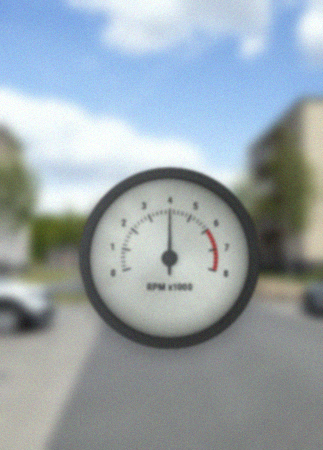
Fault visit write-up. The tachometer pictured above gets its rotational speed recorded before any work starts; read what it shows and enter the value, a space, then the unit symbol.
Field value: 4000 rpm
